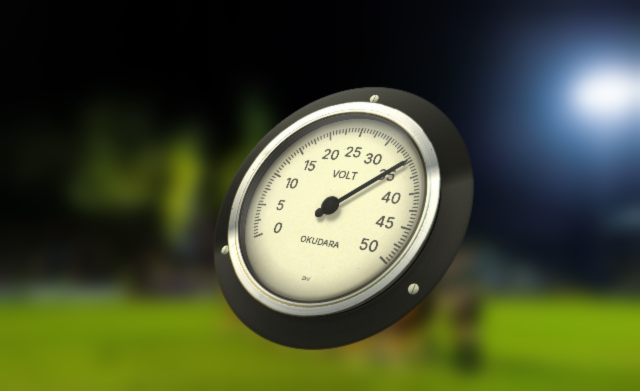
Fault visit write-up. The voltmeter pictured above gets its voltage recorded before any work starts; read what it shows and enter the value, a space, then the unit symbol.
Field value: 35 V
